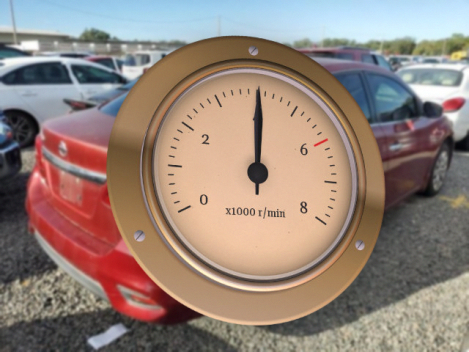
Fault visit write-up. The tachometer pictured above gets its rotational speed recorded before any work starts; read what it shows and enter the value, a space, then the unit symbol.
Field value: 4000 rpm
